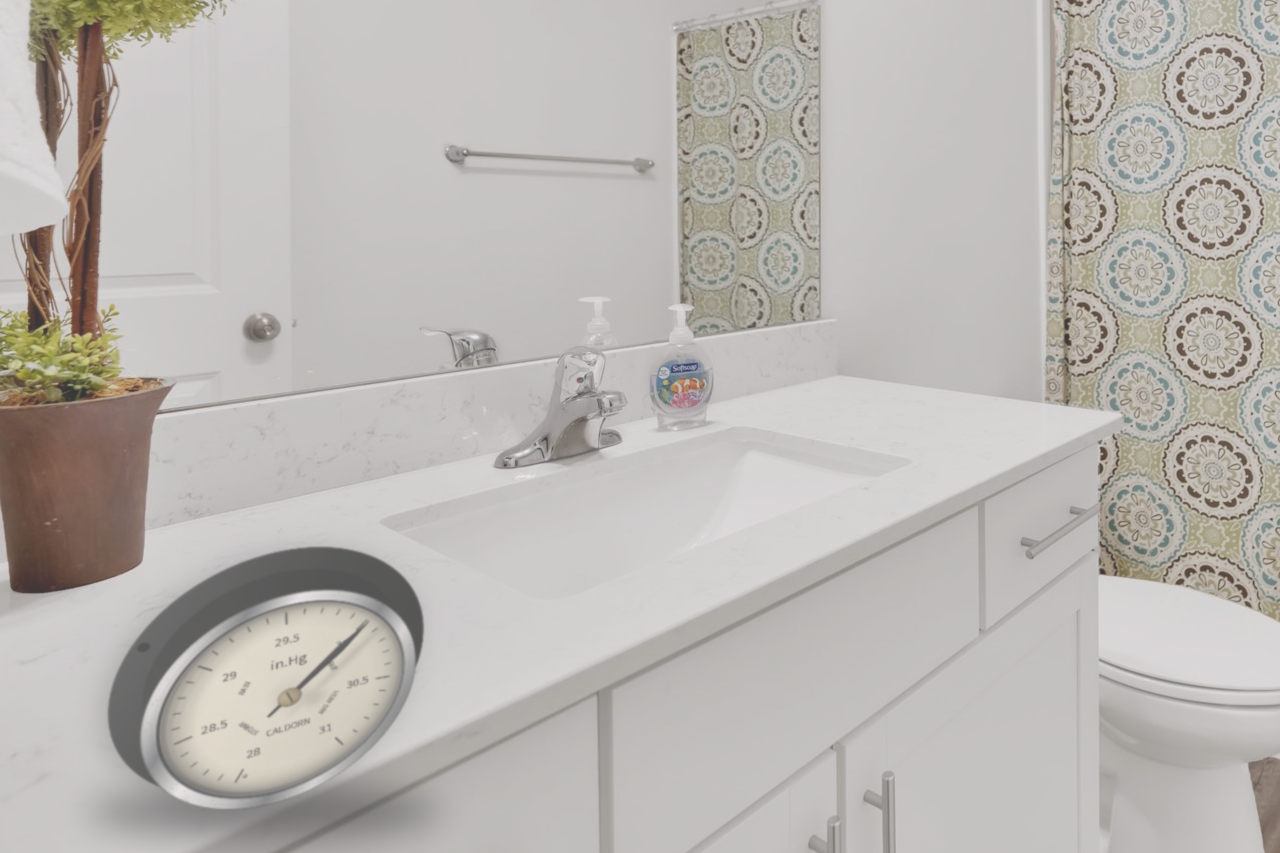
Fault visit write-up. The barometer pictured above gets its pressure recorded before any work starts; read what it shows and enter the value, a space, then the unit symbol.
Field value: 30 inHg
